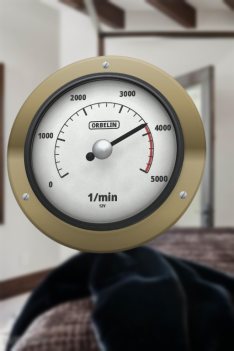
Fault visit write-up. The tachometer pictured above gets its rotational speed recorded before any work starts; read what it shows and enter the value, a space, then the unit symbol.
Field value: 3800 rpm
